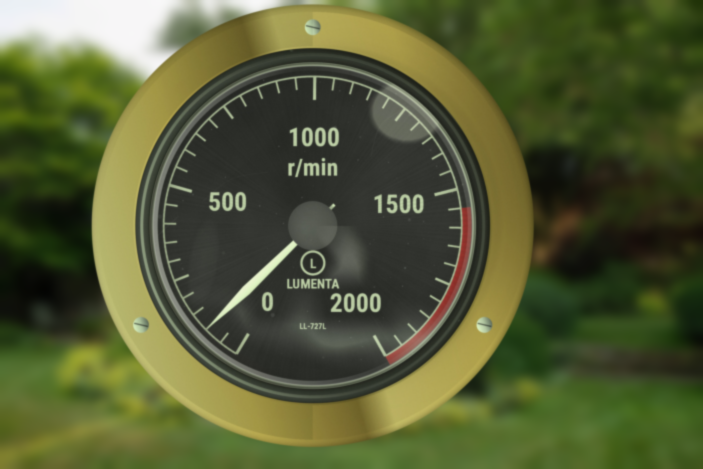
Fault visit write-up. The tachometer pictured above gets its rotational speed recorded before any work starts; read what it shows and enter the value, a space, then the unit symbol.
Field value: 100 rpm
